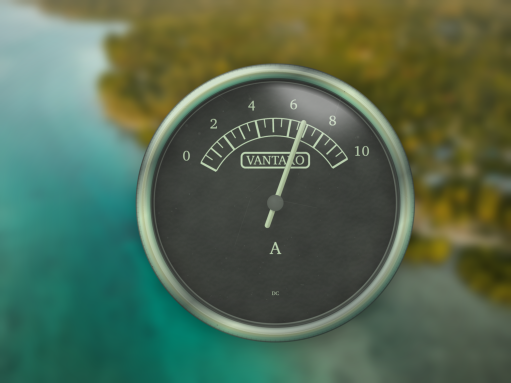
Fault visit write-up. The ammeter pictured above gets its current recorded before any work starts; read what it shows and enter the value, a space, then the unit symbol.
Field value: 6.75 A
